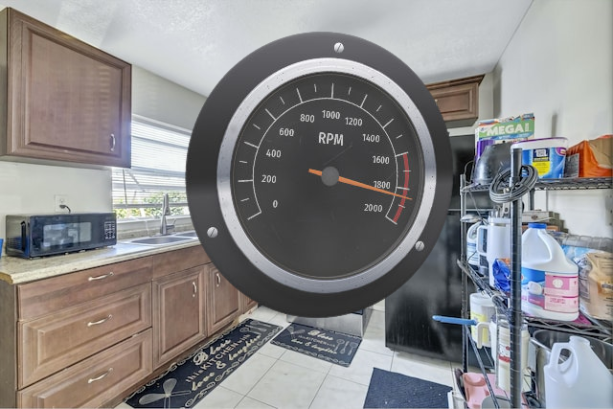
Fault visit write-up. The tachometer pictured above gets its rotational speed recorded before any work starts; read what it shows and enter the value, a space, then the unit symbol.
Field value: 1850 rpm
